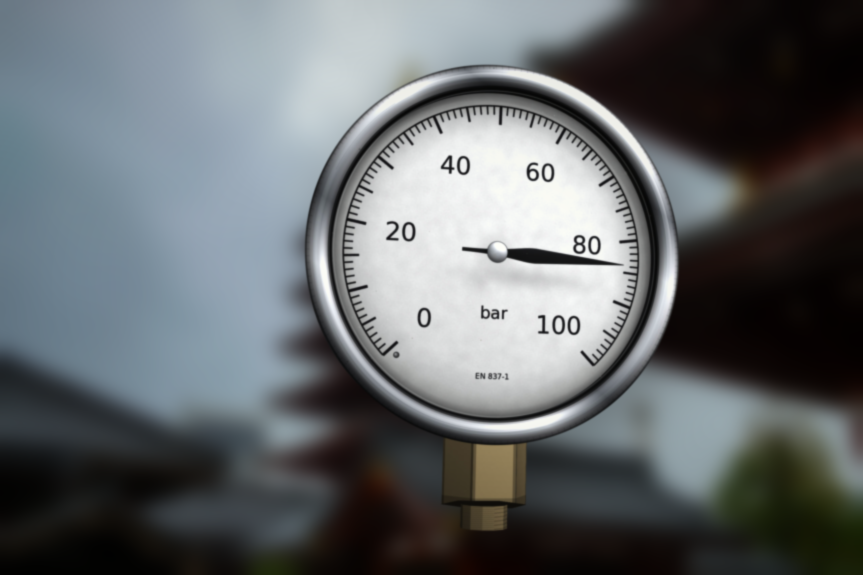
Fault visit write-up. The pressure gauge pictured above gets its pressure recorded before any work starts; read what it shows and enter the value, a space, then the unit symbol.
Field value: 84 bar
